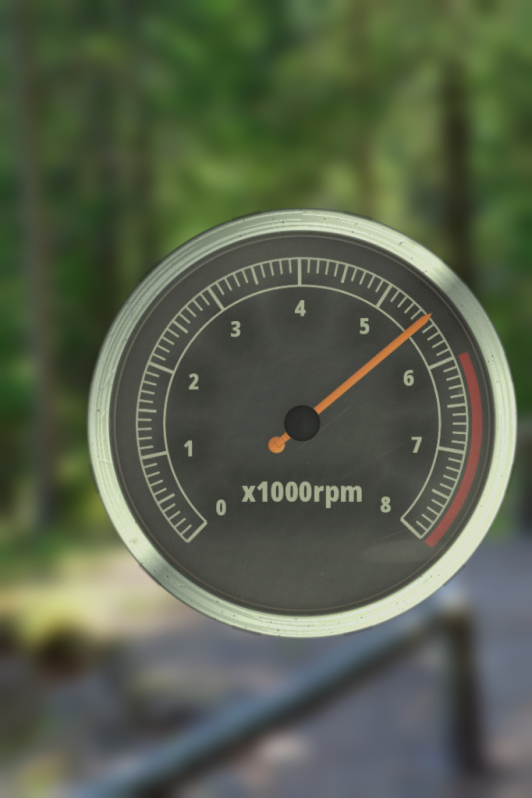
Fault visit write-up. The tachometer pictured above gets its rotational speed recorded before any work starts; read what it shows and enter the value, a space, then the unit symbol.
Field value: 5500 rpm
